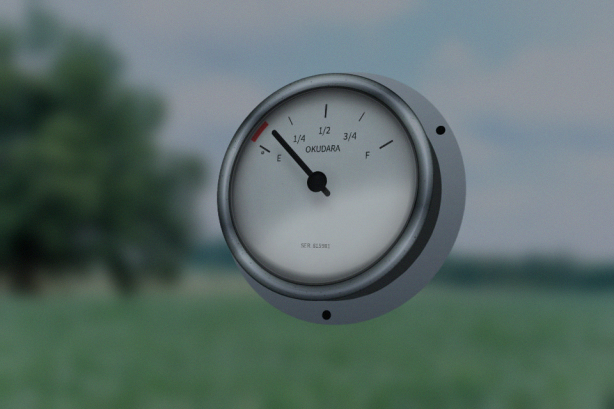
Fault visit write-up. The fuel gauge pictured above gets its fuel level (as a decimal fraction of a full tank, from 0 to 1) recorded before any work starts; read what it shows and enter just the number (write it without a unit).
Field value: 0.125
